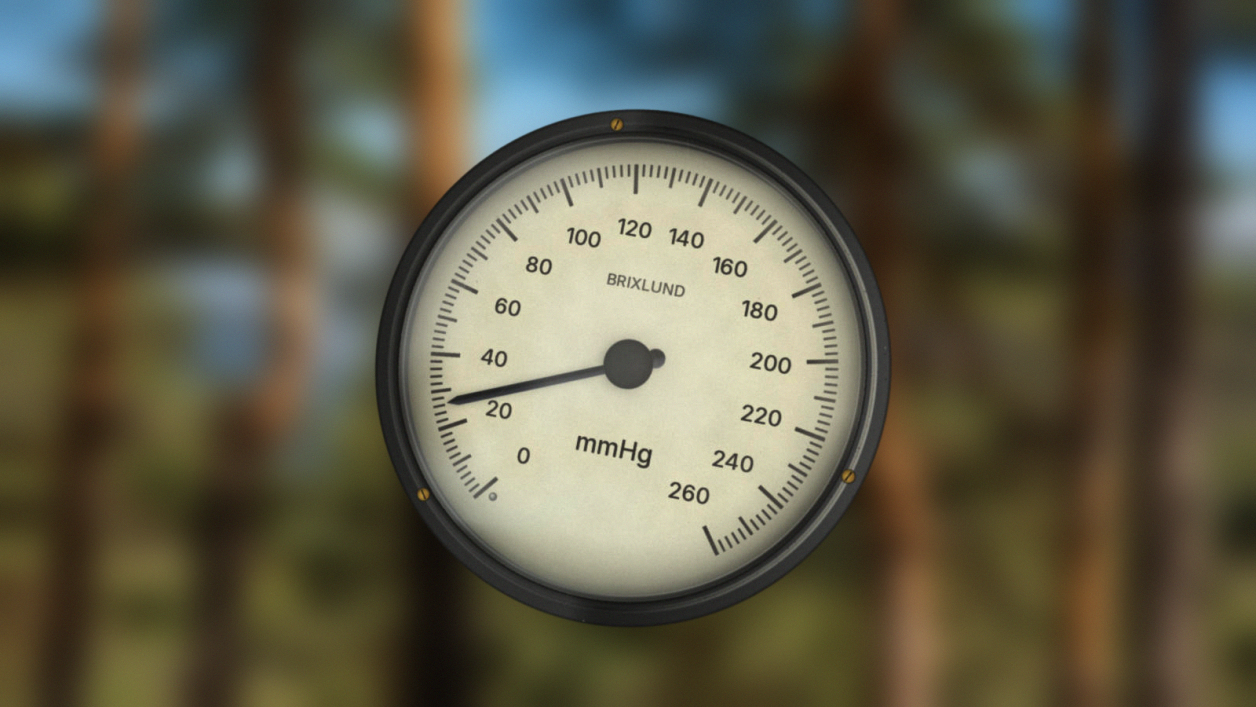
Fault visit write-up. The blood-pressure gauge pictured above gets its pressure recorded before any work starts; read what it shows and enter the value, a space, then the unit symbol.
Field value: 26 mmHg
